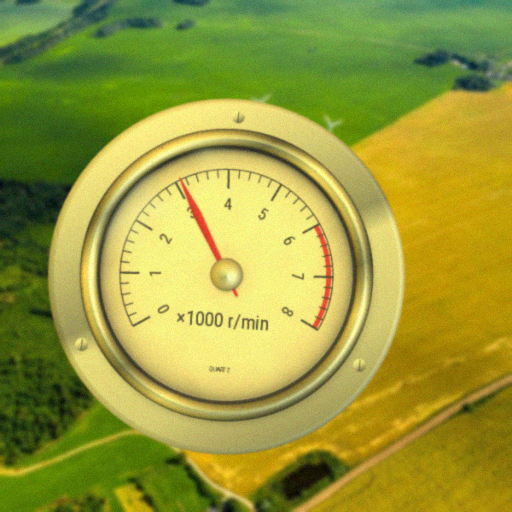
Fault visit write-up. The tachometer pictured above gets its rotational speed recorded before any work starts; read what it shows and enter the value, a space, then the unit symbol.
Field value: 3100 rpm
